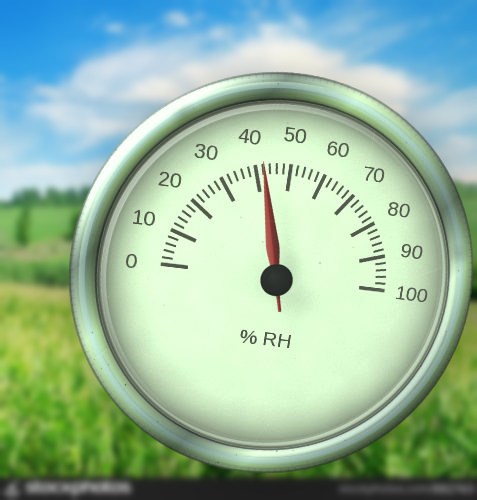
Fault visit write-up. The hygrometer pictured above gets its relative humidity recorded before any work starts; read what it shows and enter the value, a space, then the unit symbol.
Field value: 42 %
